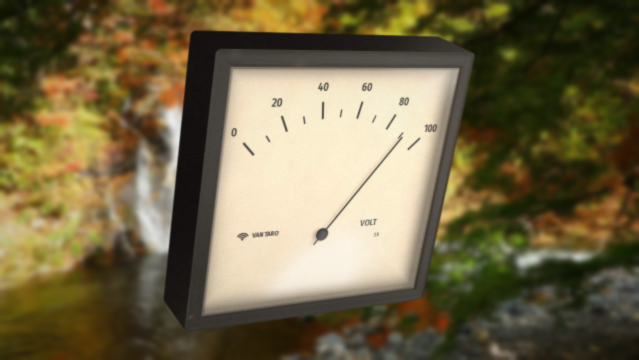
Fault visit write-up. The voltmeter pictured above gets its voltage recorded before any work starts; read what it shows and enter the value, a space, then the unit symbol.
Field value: 90 V
